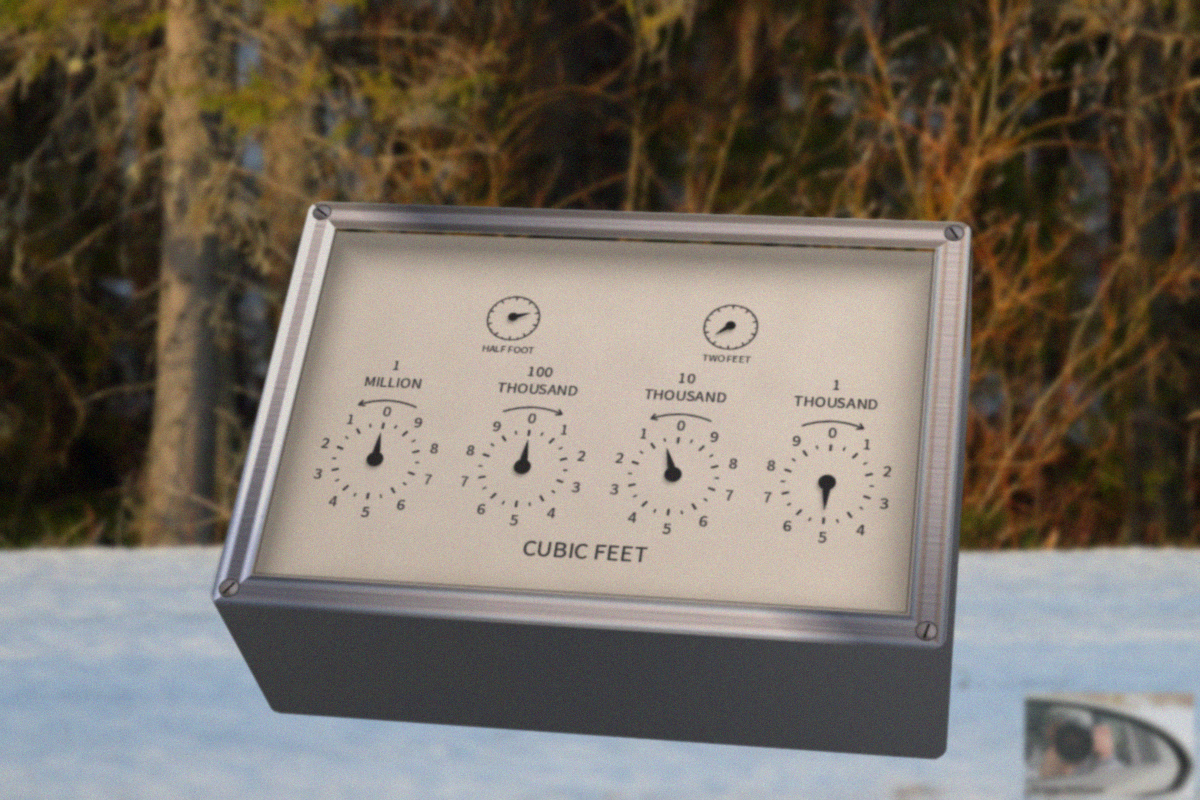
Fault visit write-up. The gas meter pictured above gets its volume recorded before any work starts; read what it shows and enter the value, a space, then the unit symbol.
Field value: 500 ft³
